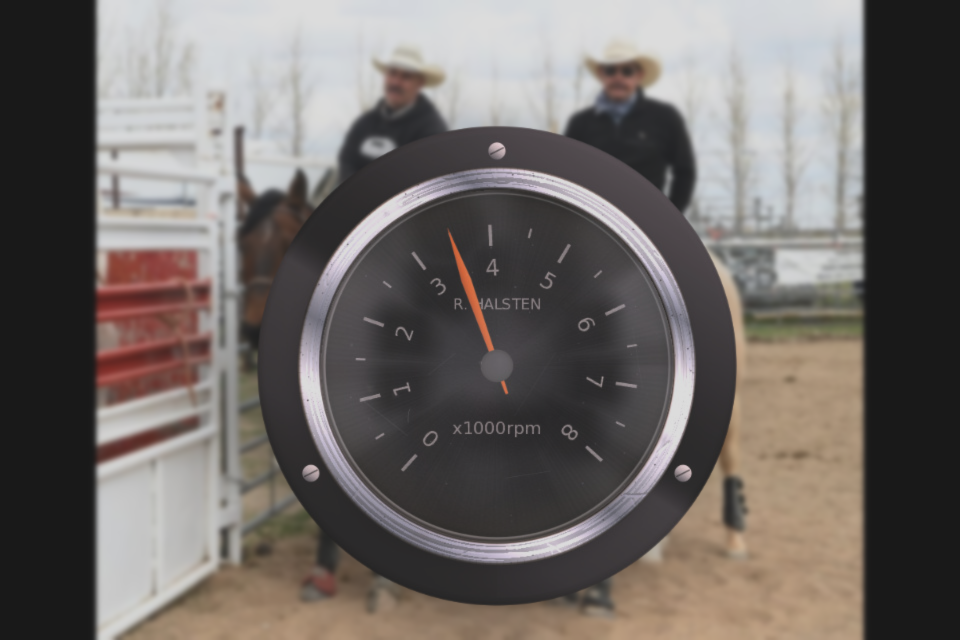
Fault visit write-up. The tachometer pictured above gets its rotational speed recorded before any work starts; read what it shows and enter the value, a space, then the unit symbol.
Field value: 3500 rpm
